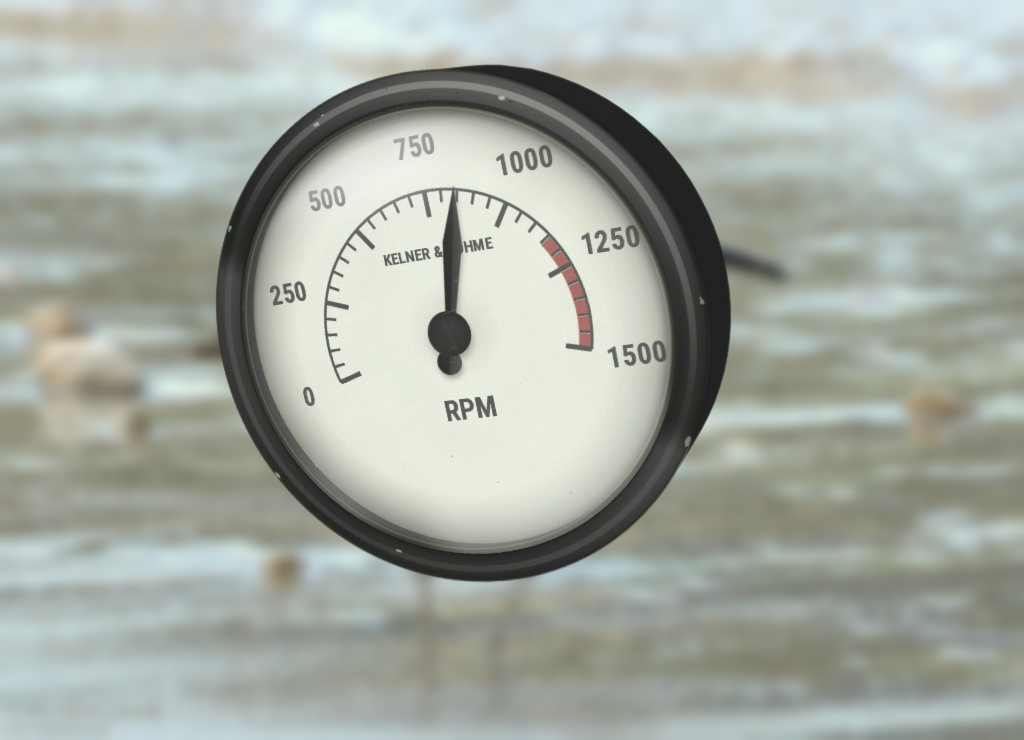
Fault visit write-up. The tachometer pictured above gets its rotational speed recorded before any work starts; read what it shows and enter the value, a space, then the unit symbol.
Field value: 850 rpm
